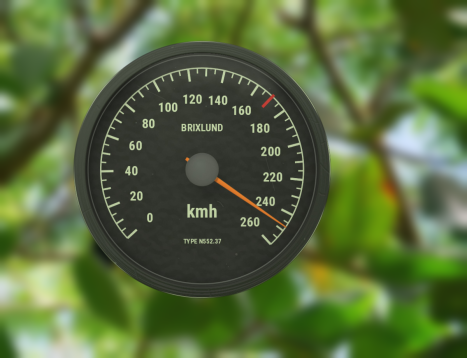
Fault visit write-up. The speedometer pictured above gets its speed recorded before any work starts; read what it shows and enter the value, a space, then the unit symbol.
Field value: 247.5 km/h
